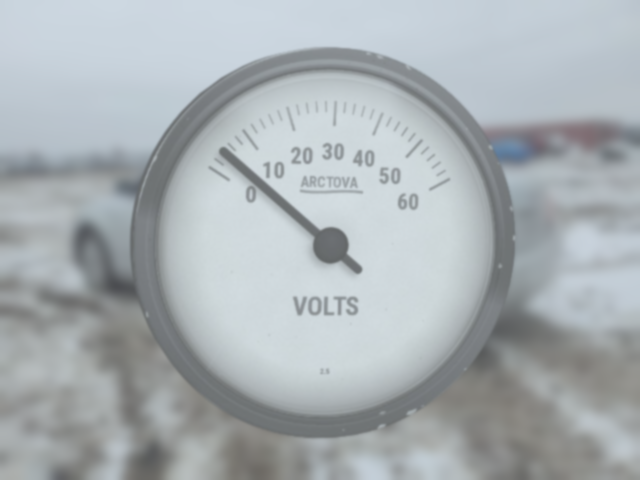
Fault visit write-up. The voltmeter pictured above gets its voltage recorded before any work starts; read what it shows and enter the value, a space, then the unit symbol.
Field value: 4 V
